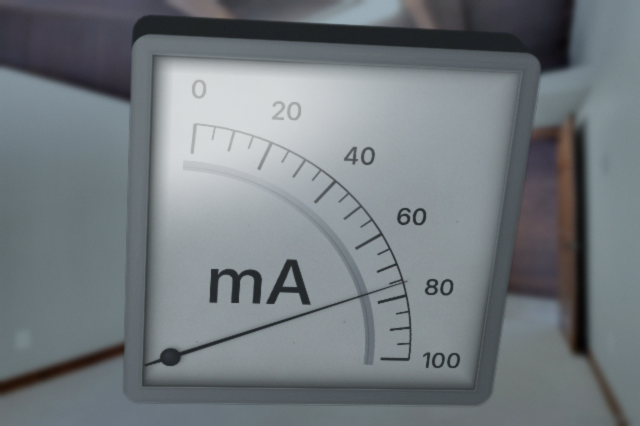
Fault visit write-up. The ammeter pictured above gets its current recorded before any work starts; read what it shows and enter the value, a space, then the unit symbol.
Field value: 75 mA
